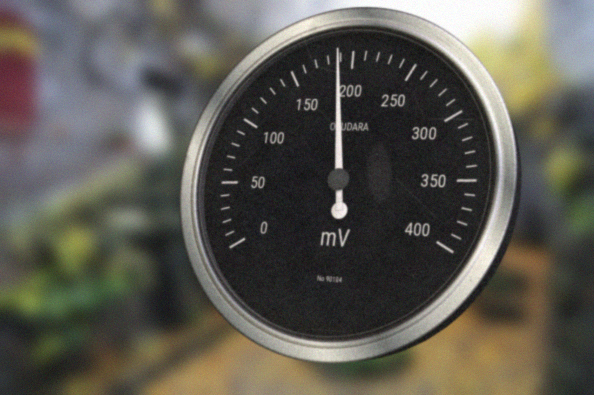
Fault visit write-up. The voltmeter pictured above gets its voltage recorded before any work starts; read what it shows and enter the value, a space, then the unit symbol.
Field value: 190 mV
